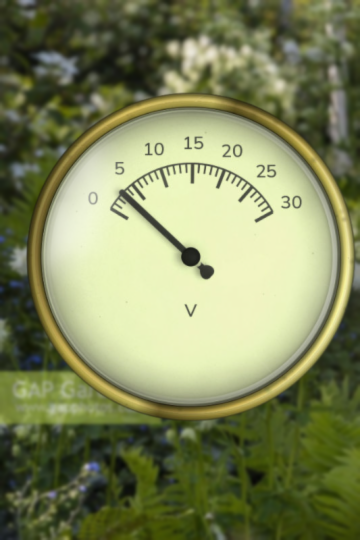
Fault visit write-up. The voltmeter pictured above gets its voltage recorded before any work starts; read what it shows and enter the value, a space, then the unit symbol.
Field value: 3 V
